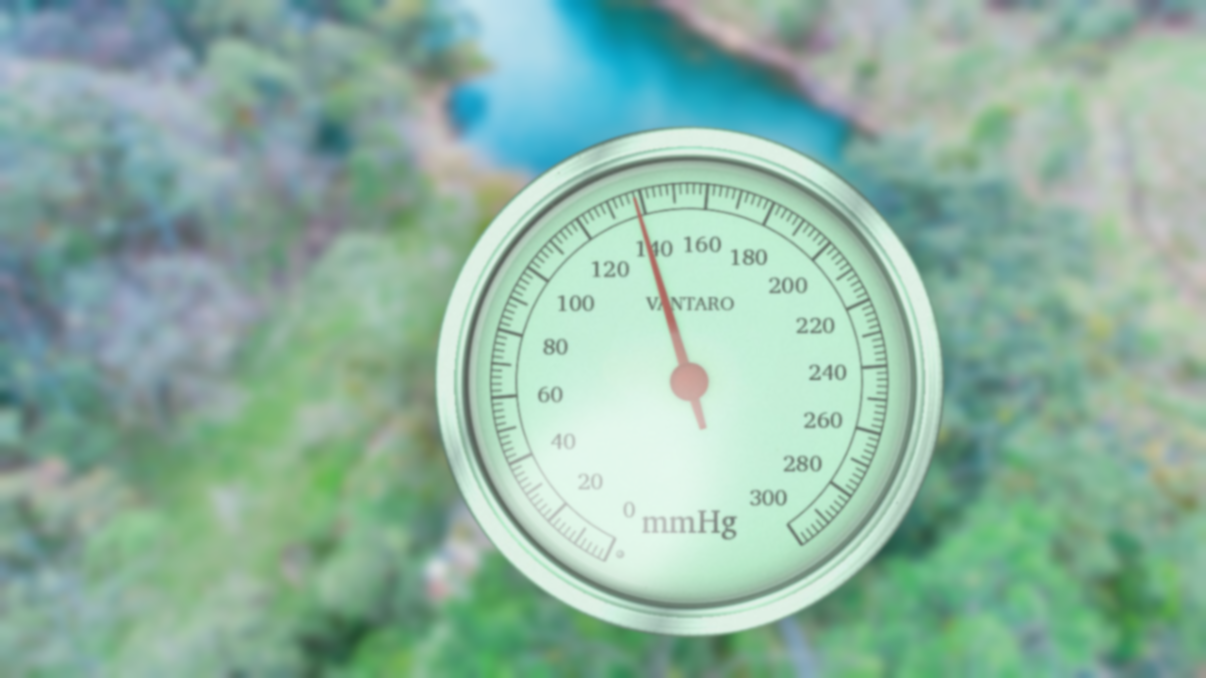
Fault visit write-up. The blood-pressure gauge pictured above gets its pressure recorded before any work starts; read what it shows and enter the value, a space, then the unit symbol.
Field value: 138 mmHg
